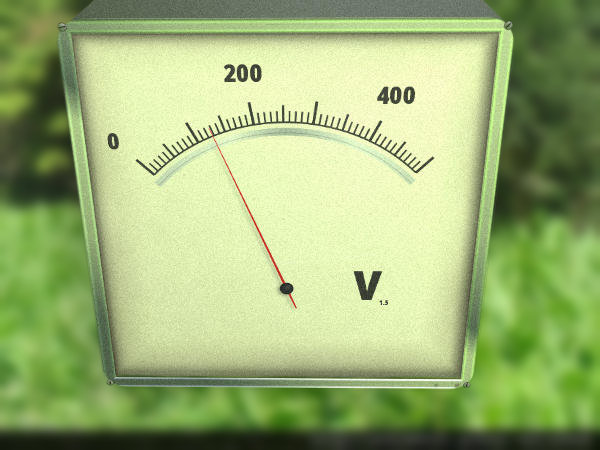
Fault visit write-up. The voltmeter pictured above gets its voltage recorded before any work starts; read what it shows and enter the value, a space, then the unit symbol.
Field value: 130 V
